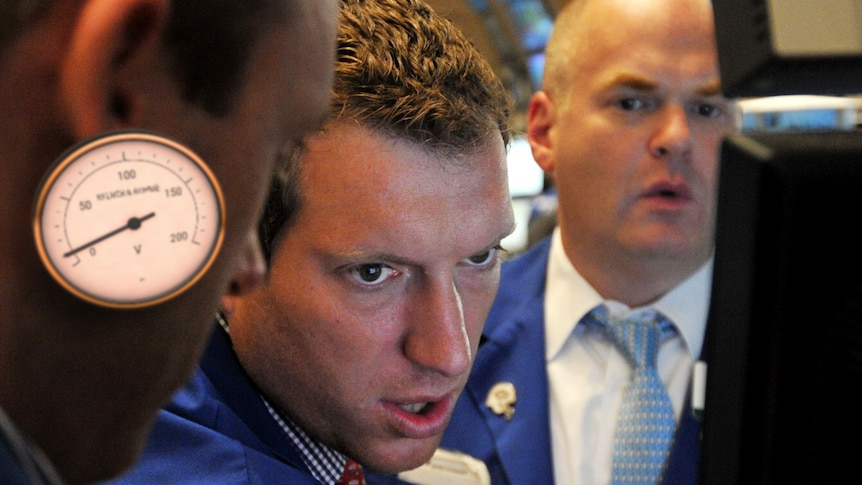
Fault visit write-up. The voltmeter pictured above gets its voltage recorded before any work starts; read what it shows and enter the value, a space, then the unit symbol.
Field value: 10 V
